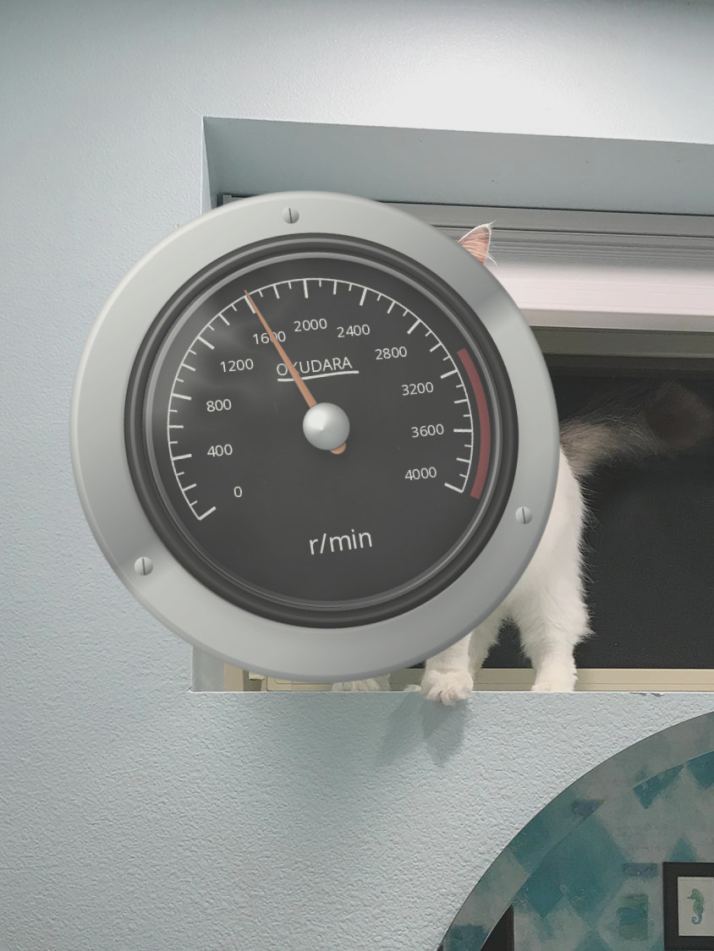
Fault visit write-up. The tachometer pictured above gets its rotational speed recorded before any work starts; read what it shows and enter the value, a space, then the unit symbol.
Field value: 1600 rpm
